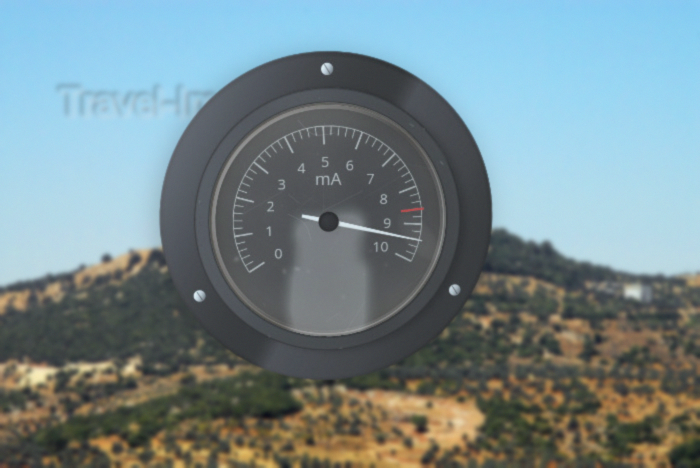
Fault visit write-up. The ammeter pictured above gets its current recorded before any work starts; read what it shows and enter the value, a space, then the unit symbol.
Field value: 9.4 mA
